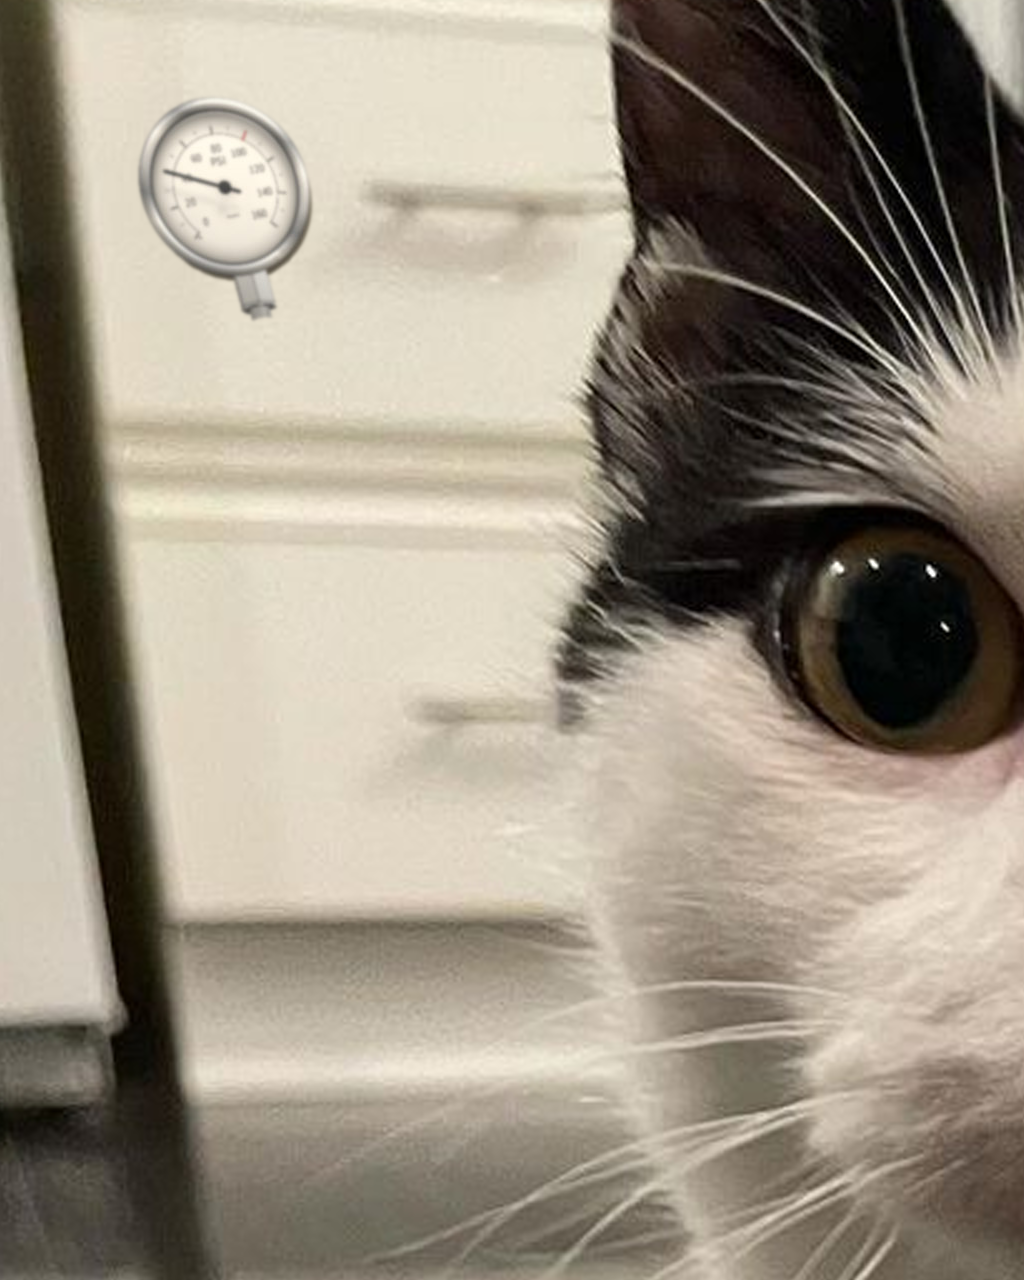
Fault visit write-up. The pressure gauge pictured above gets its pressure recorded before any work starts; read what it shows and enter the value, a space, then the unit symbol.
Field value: 40 psi
